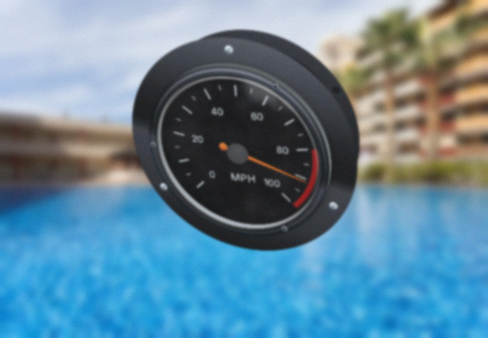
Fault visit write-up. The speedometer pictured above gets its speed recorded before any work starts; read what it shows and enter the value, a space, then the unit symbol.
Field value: 90 mph
